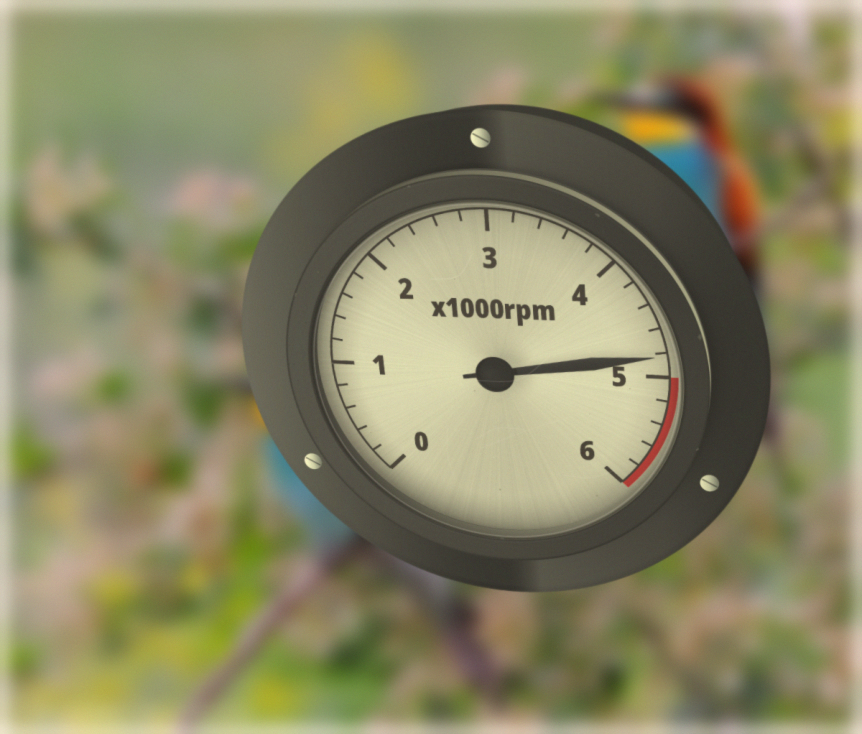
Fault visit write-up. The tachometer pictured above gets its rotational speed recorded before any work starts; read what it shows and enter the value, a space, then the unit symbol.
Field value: 4800 rpm
